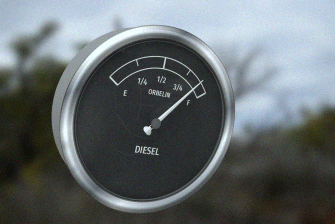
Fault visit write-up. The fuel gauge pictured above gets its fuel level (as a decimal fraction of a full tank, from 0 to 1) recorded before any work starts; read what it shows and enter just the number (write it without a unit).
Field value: 0.875
